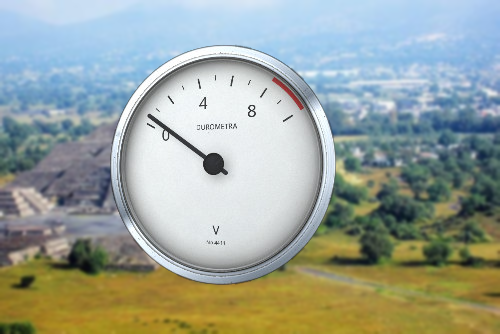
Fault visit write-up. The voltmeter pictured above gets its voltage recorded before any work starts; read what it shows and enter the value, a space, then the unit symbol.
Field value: 0.5 V
